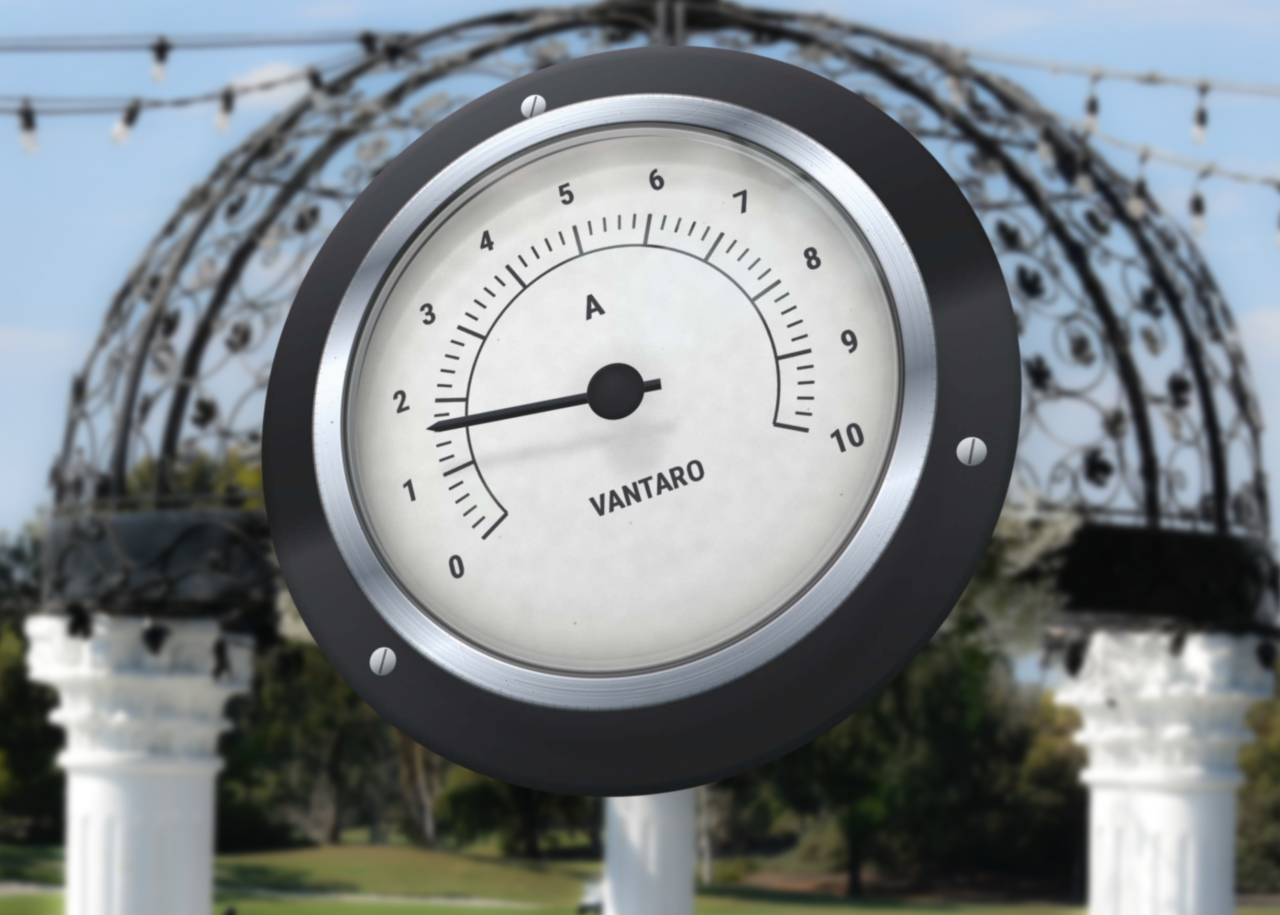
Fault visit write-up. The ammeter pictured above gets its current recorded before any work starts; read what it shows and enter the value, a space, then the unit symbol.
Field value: 1.6 A
